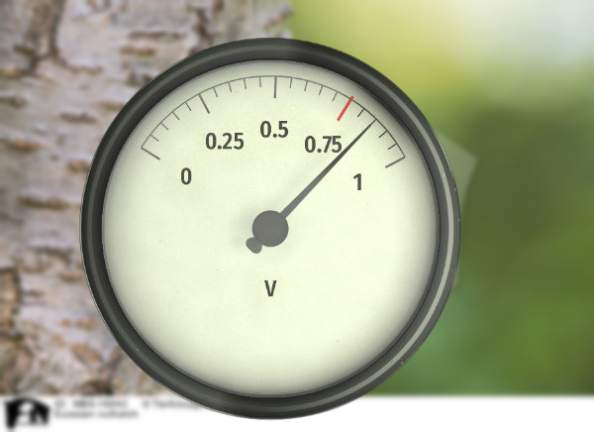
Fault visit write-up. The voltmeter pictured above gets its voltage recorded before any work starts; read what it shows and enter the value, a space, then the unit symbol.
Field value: 0.85 V
